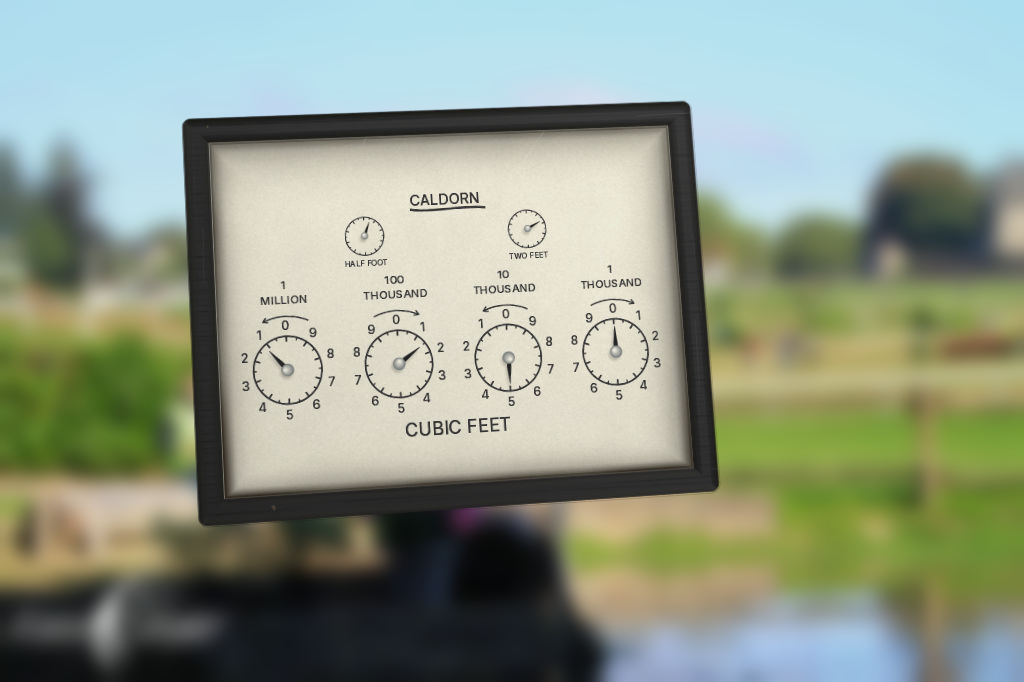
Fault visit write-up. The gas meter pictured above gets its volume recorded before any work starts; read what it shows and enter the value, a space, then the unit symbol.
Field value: 115000 ft³
